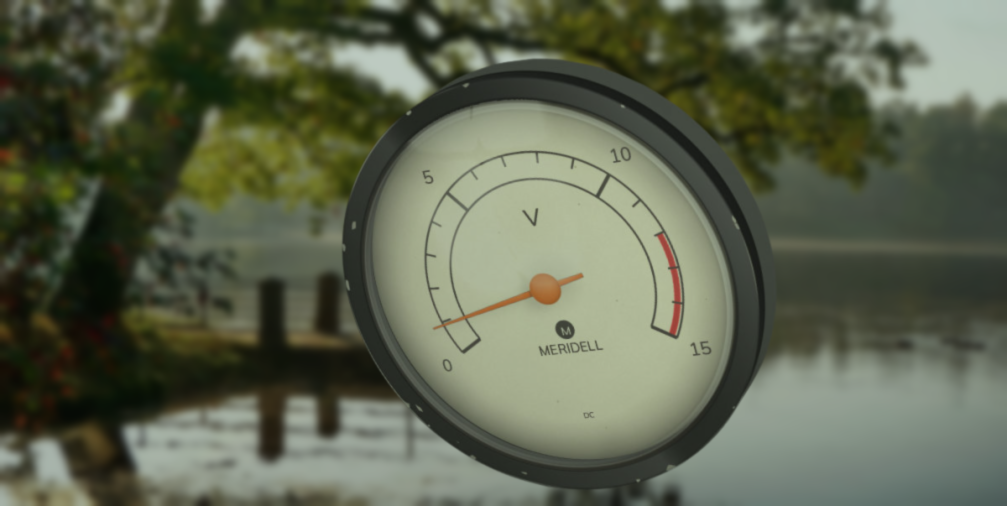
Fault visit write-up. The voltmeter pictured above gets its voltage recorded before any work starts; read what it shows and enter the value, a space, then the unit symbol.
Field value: 1 V
